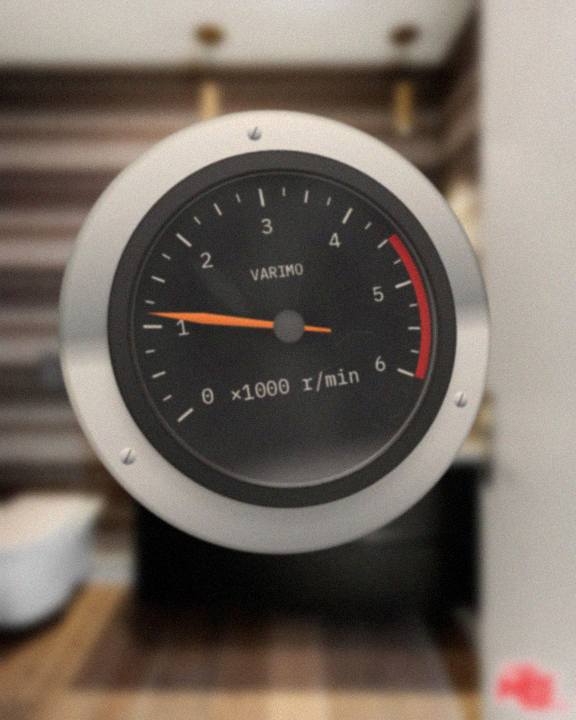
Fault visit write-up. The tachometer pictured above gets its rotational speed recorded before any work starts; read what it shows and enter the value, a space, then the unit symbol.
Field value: 1125 rpm
